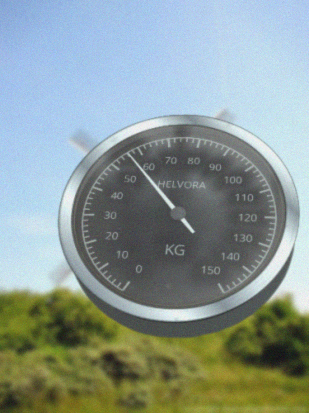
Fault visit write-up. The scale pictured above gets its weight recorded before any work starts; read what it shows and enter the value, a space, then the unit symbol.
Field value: 56 kg
